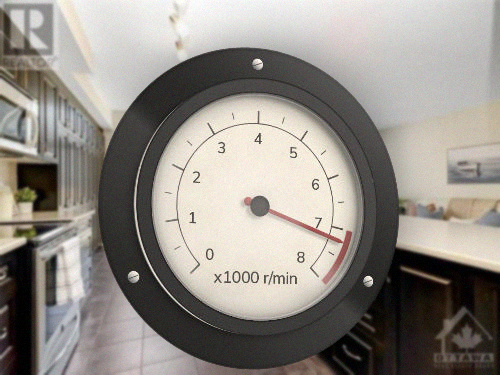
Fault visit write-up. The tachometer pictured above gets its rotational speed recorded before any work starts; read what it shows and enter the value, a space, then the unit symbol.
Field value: 7250 rpm
